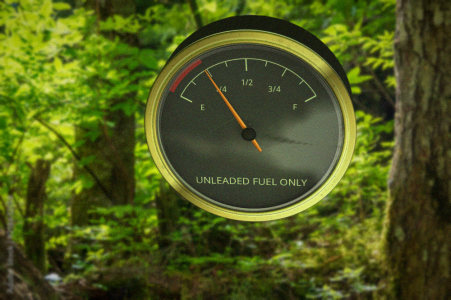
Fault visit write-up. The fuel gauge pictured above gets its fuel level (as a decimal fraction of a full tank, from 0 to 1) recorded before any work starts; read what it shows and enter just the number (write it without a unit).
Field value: 0.25
